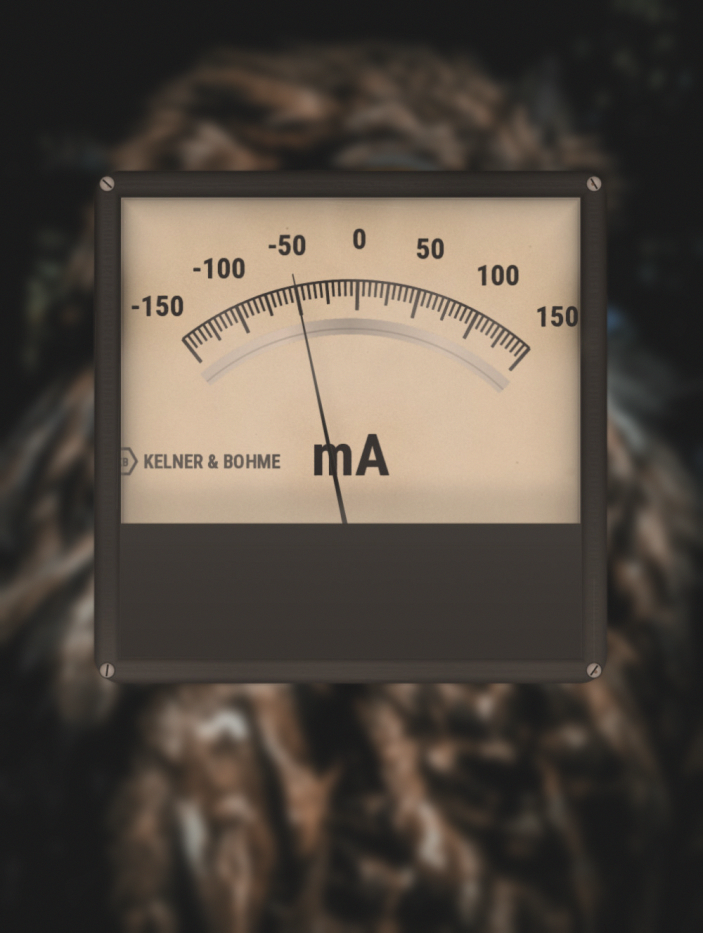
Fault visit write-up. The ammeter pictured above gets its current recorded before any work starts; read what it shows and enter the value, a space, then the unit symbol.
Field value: -50 mA
